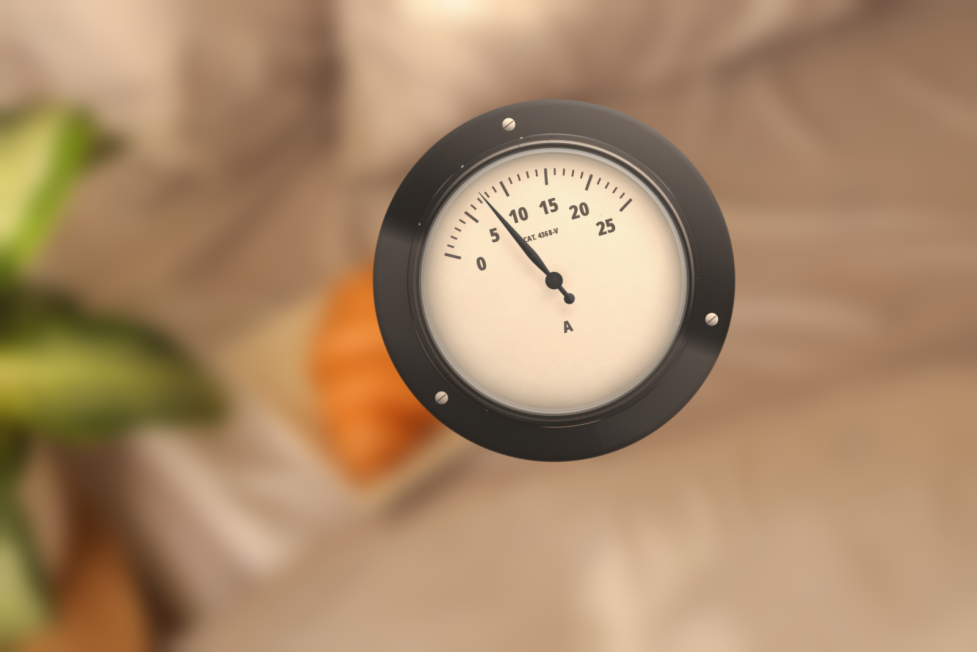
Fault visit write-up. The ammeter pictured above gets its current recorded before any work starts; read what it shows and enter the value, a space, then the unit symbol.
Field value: 7.5 A
